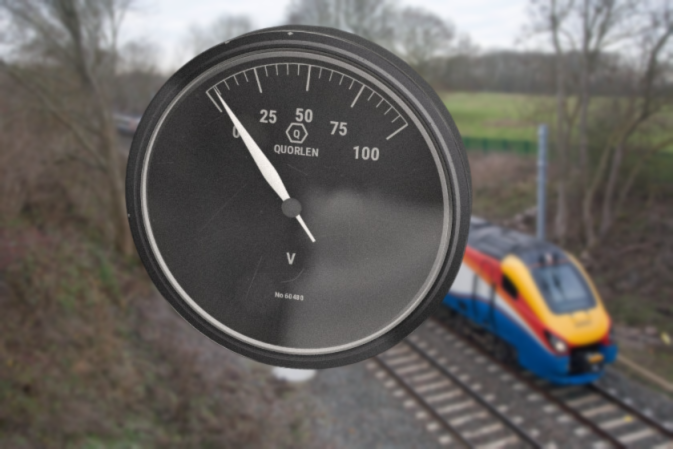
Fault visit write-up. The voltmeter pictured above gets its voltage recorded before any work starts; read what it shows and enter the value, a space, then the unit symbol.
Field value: 5 V
